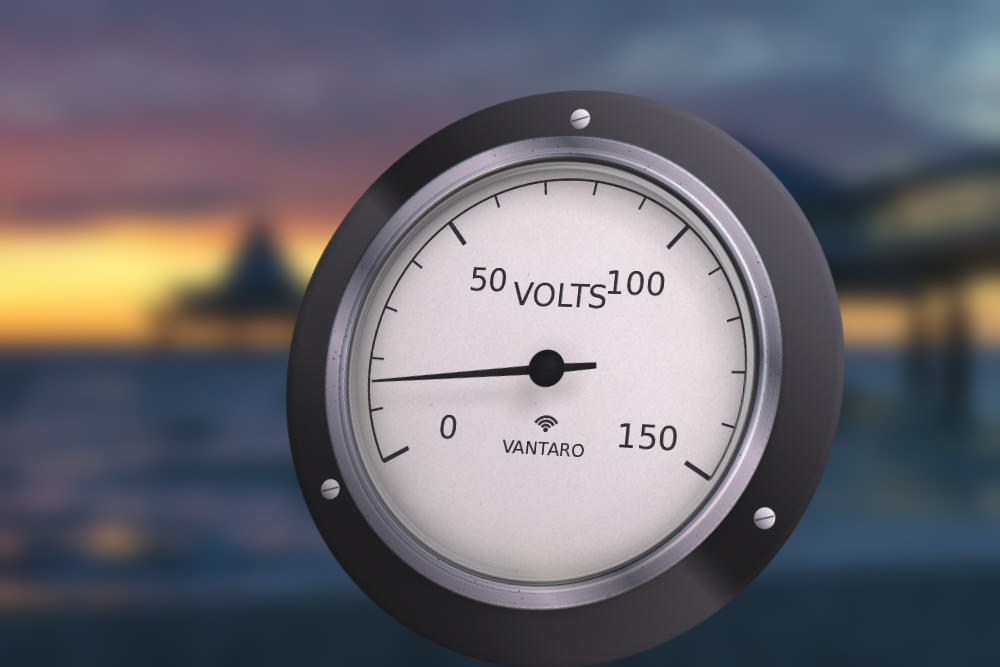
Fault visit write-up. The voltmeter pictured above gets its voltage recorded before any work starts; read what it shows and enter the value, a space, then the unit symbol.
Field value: 15 V
